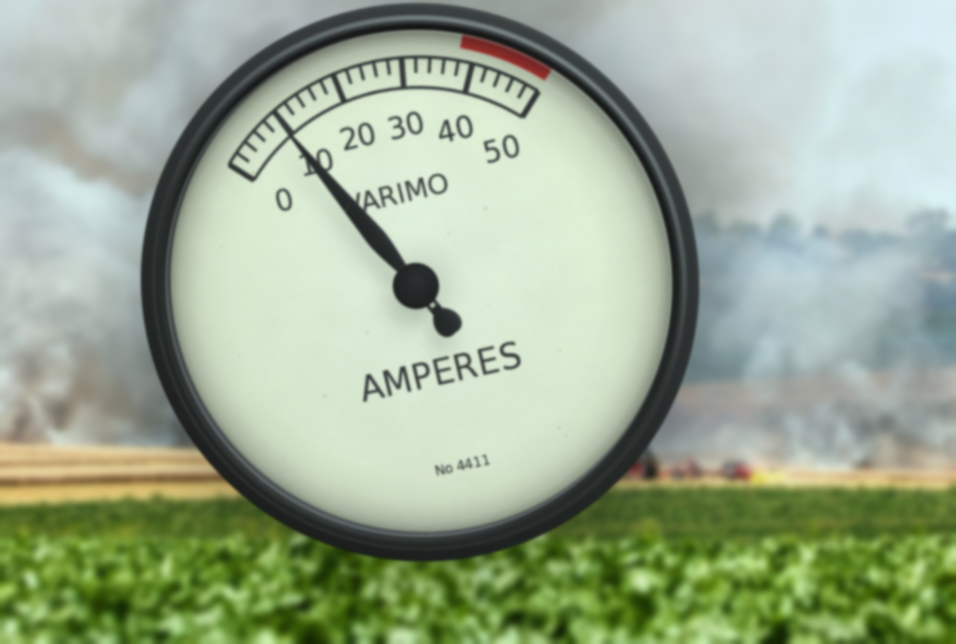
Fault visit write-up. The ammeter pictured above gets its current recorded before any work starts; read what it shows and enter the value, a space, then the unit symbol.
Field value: 10 A
